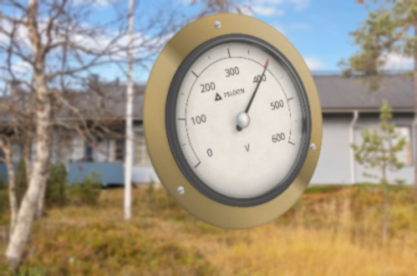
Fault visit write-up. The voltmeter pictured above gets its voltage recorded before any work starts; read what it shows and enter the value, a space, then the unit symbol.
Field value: 400 V
